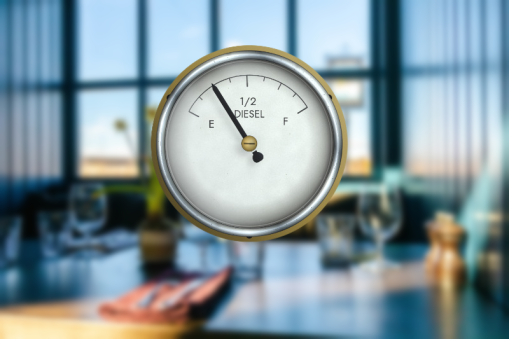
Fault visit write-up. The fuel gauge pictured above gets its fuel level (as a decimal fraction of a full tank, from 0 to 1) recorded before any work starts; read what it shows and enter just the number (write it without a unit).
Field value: 0.25
